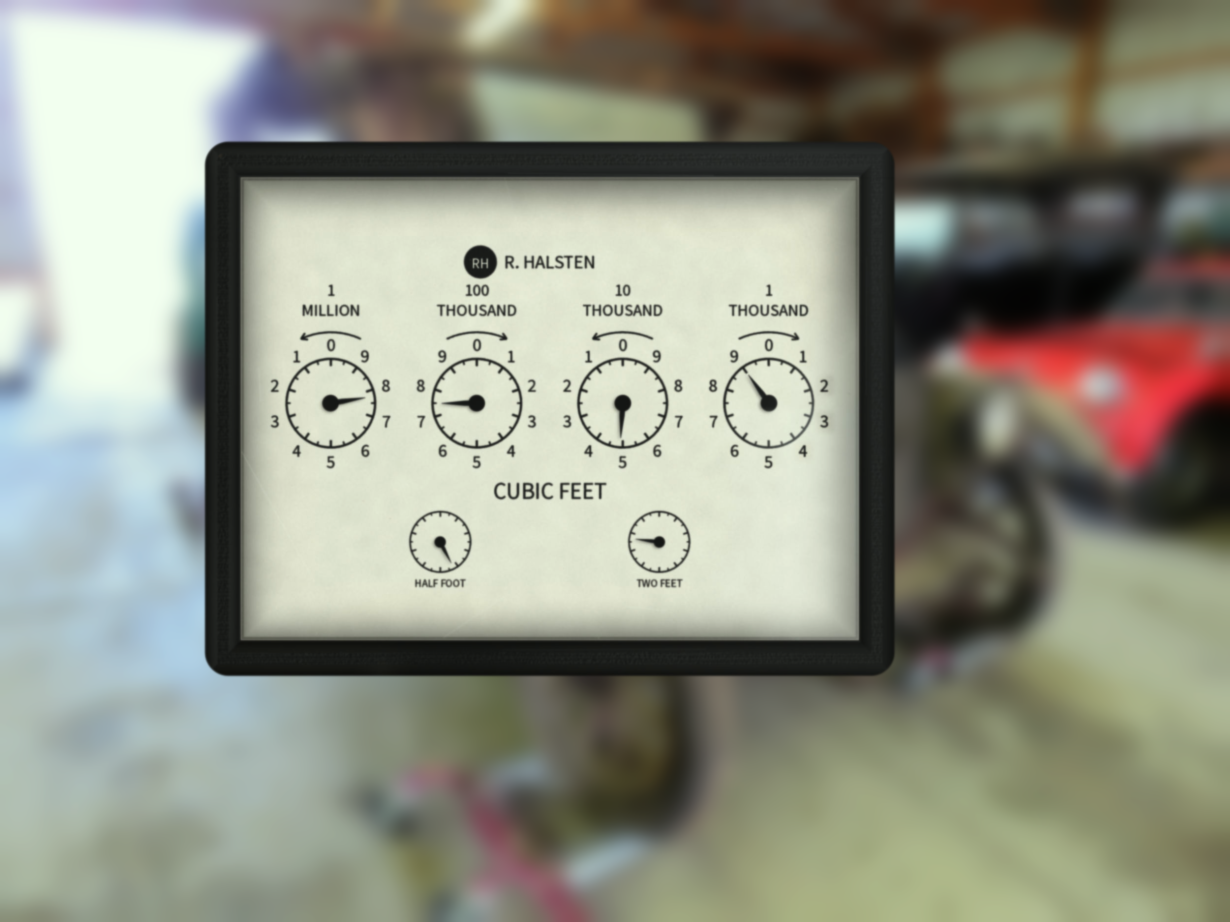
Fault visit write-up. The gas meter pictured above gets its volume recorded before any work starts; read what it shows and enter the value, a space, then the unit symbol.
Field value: 774900 ft³
